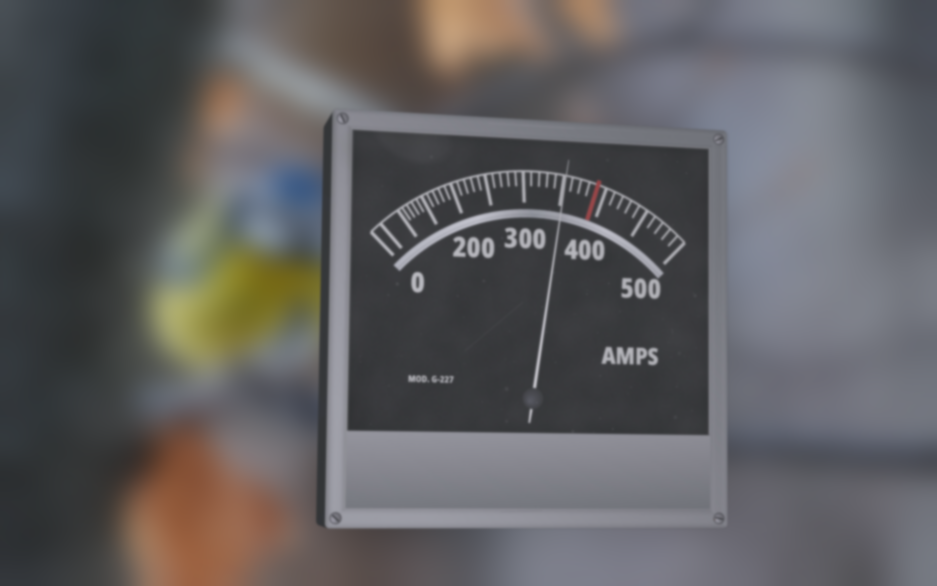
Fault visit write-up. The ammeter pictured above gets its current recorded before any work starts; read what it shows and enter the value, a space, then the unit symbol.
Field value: 350 A
